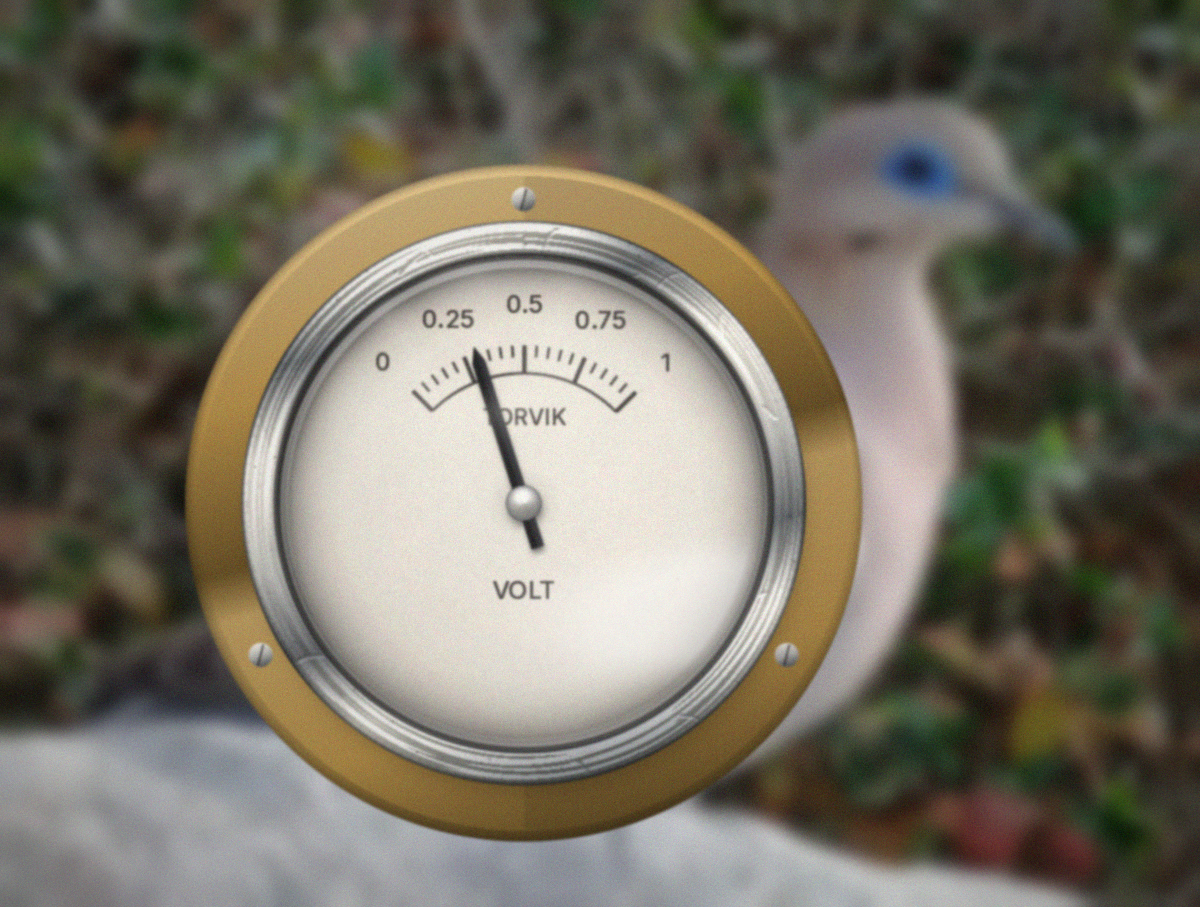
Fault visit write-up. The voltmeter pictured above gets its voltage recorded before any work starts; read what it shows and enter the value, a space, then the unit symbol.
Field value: 0.3 V
